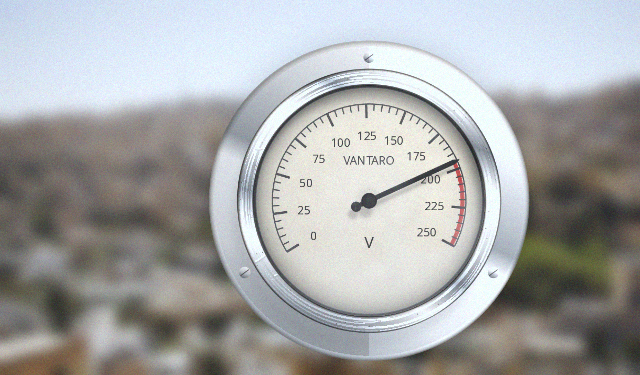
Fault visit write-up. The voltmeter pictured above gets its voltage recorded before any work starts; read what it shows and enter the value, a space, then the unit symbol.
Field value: 195 V
